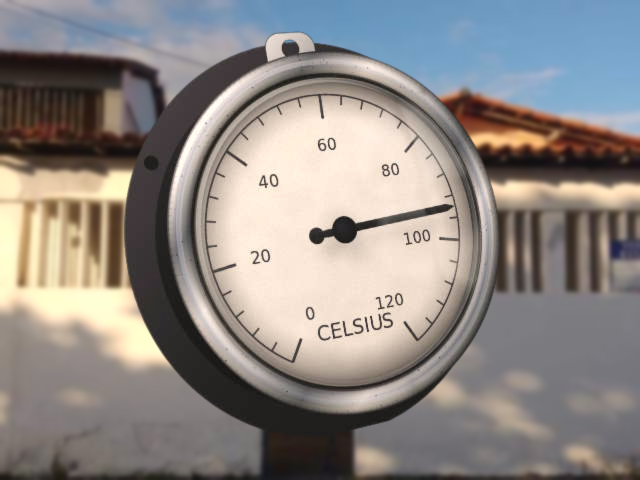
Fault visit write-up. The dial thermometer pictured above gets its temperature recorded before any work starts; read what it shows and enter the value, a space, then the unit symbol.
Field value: 94 °C
